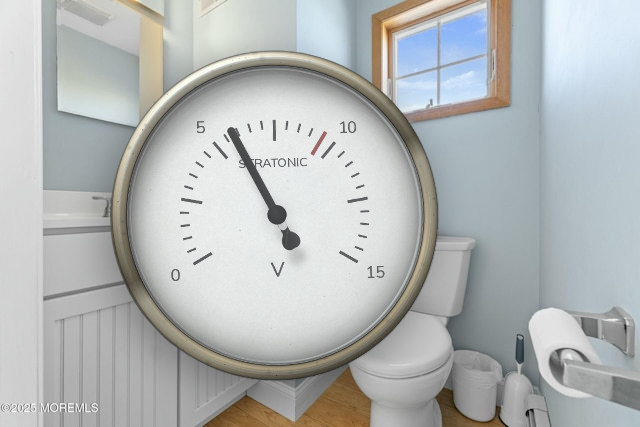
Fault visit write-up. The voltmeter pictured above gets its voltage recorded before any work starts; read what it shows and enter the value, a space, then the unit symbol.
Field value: 5.75 V
